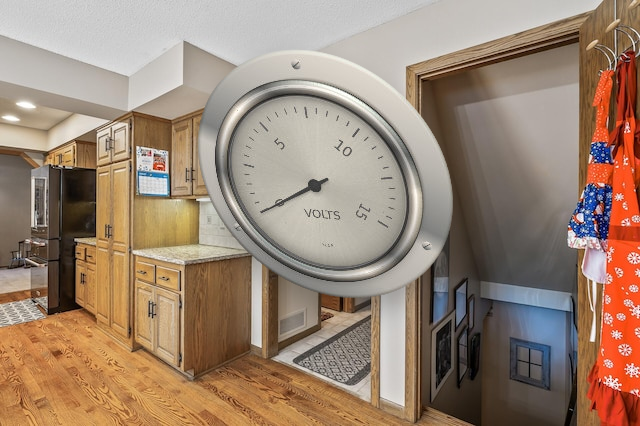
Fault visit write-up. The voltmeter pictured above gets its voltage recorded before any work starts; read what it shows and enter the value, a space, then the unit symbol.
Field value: 0 V
